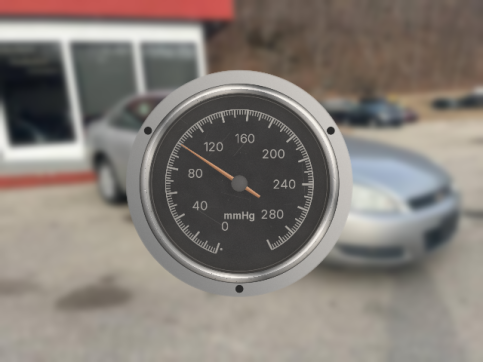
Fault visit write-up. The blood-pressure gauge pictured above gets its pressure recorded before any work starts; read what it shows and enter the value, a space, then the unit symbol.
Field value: 100 mmHg
